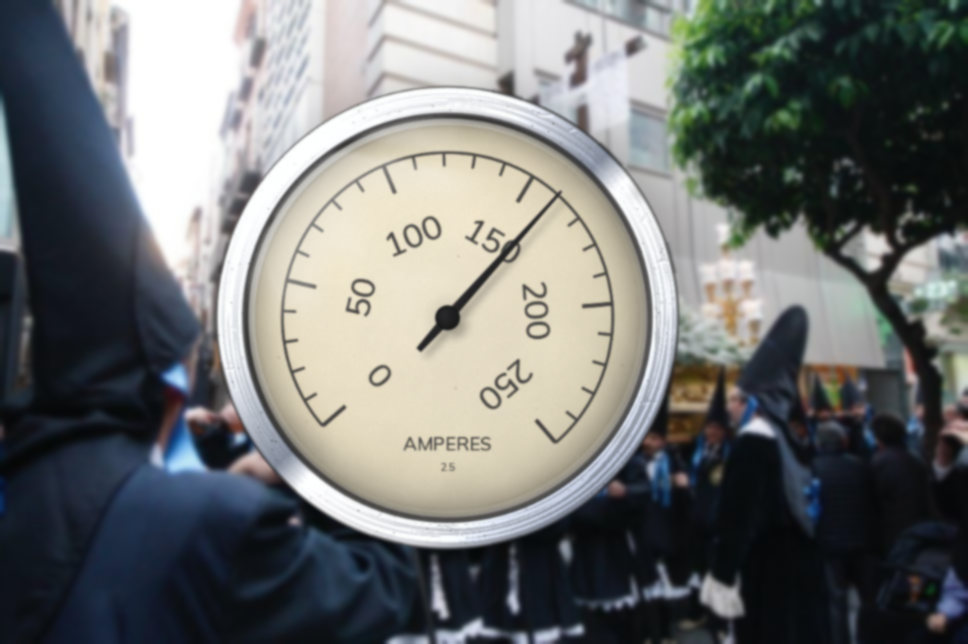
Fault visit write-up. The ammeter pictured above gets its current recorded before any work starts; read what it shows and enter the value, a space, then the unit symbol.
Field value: 160 A
